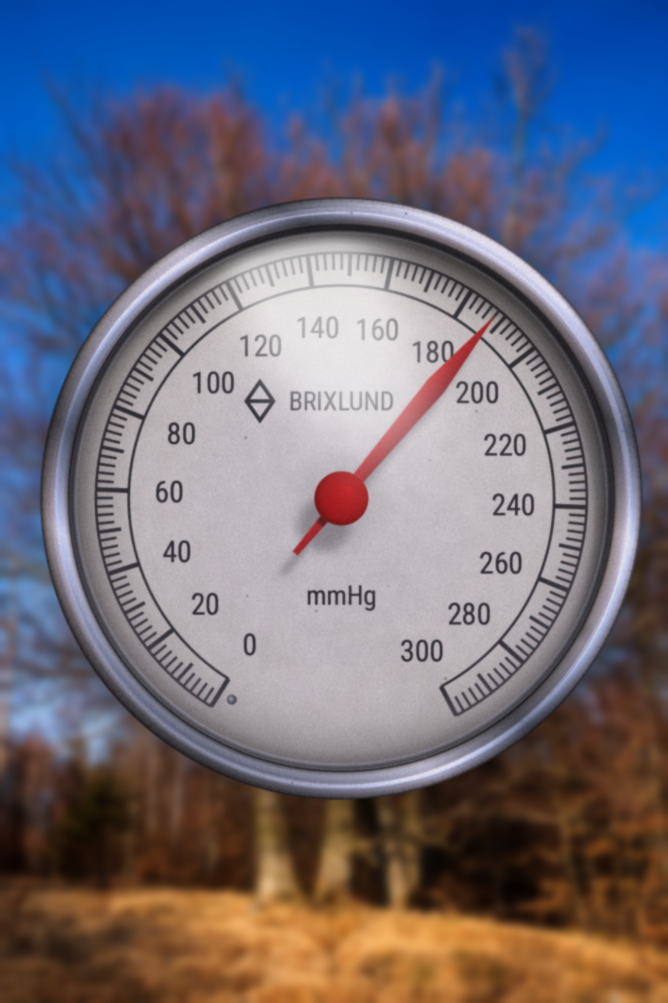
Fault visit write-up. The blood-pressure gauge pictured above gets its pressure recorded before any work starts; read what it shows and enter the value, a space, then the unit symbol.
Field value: 188 mmHg
